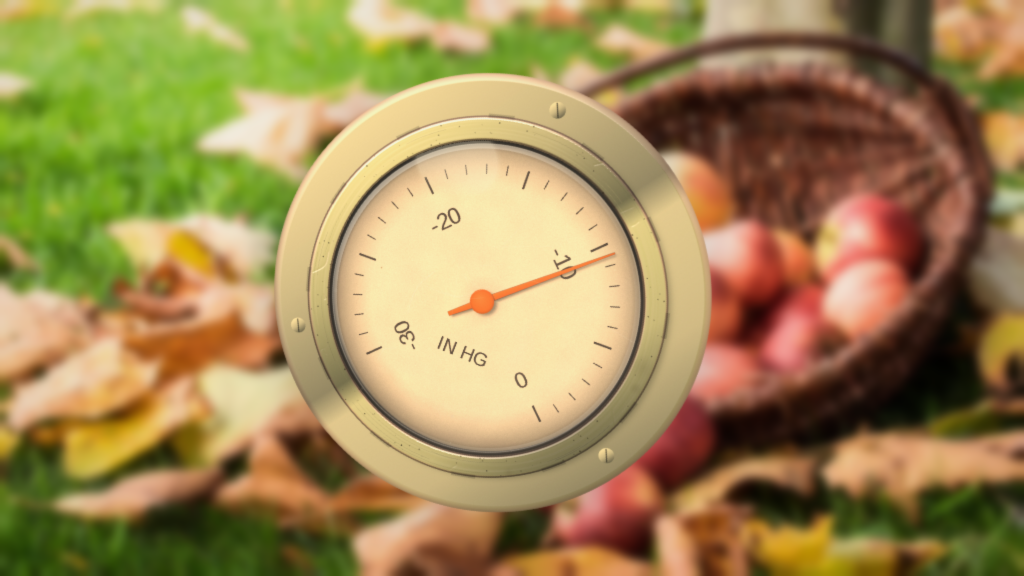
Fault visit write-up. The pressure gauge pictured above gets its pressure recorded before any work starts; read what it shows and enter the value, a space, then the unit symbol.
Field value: -9.5 inHg
